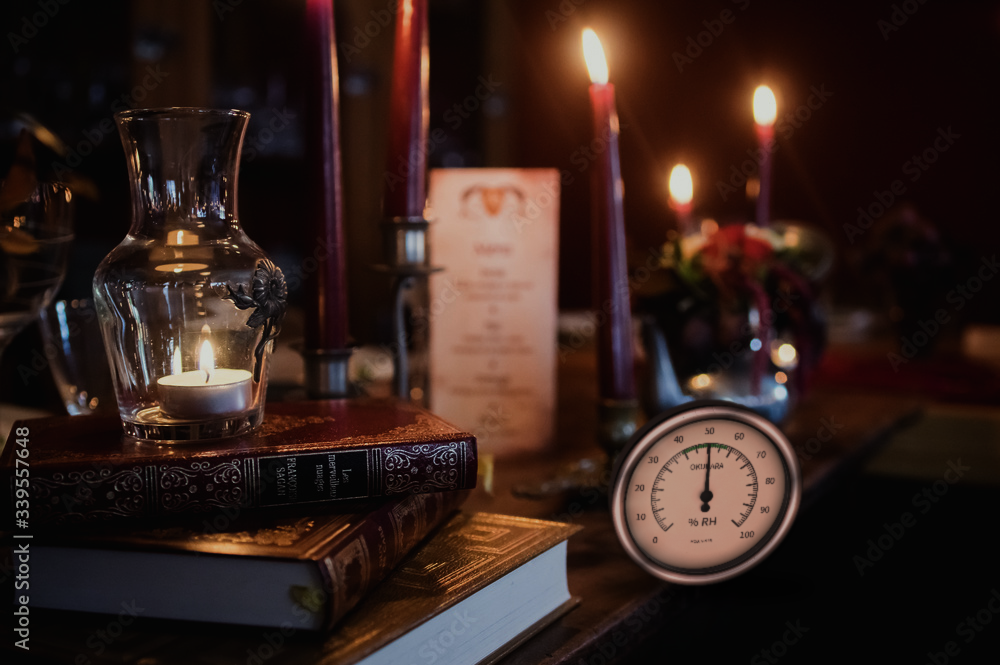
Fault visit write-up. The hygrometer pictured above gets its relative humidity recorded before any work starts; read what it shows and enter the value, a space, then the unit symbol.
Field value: 50 %
